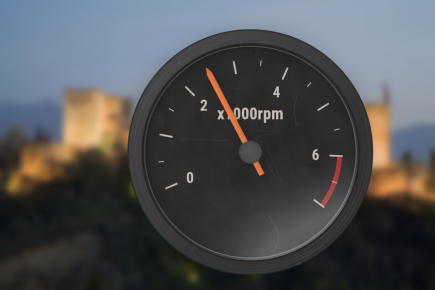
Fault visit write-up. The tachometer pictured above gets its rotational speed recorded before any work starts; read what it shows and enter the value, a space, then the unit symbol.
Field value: 2500 rpm
